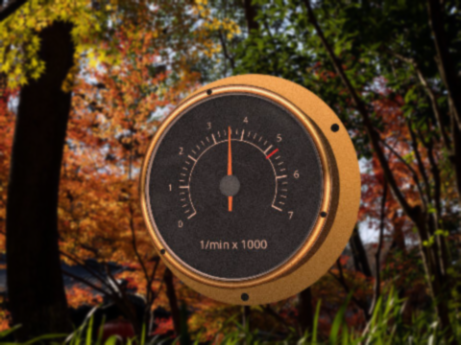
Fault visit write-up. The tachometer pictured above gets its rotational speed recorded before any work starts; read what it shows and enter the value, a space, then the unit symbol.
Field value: 3600 rpm
